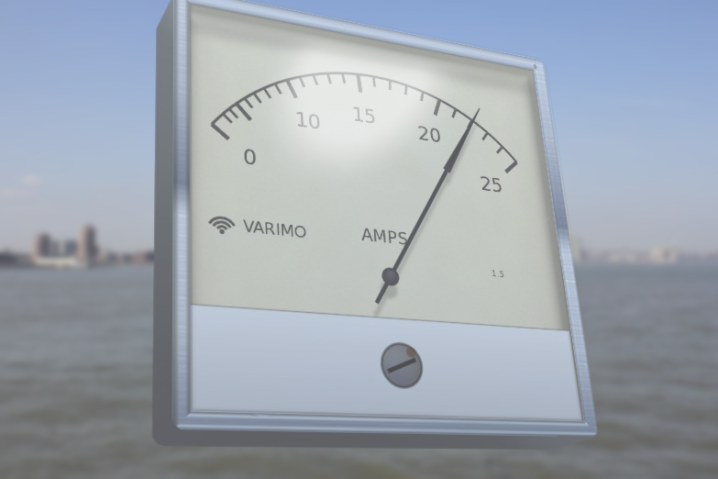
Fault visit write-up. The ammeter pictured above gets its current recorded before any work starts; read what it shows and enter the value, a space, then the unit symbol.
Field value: 22 A
